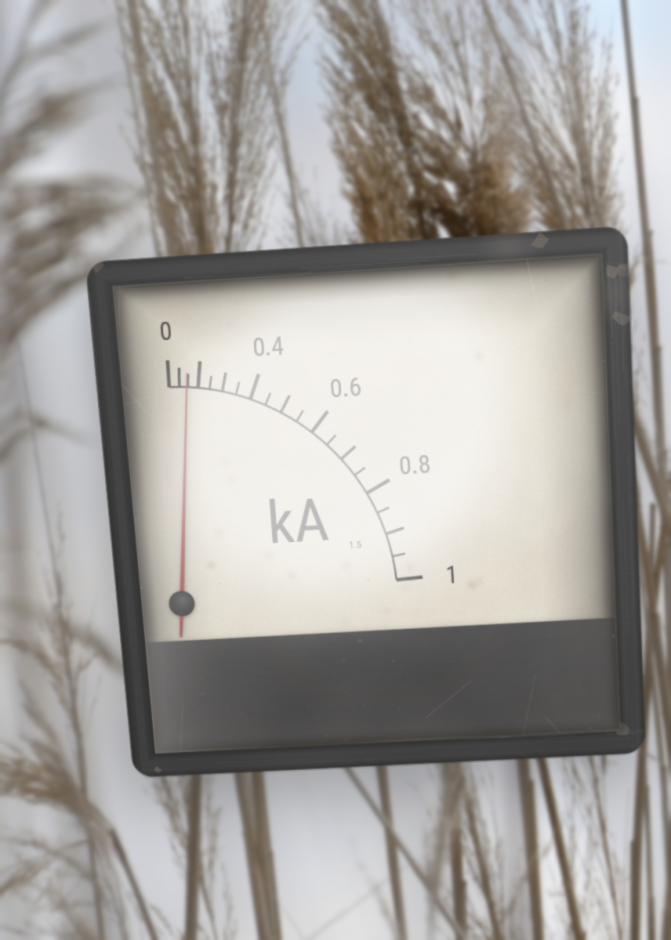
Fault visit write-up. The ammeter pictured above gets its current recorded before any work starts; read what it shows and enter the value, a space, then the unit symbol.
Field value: 0.15 kA
